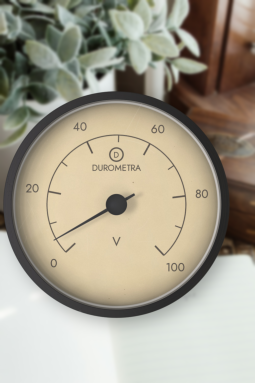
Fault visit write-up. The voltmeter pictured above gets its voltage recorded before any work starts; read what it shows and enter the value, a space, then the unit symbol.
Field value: 5 V
